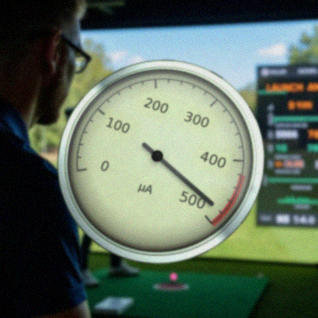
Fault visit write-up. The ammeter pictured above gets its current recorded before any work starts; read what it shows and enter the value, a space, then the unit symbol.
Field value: 480 µA
